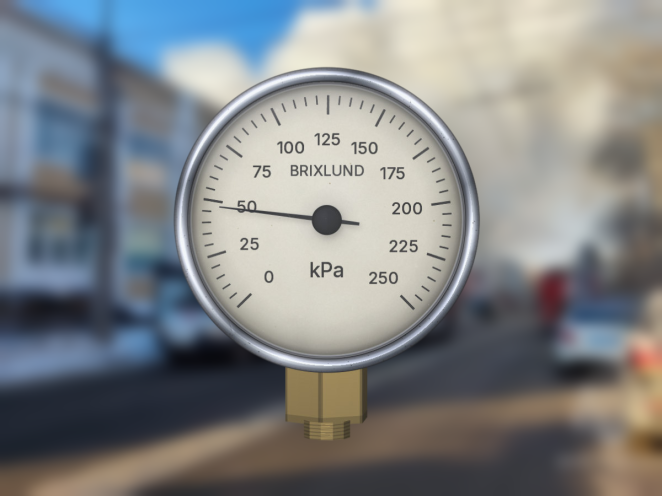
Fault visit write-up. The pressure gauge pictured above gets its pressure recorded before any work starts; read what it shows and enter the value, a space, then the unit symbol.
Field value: 47.5 kPa
